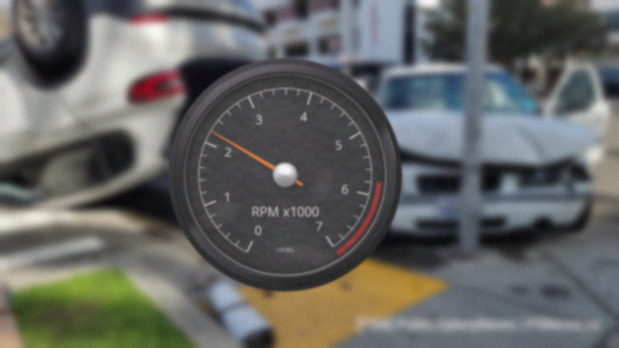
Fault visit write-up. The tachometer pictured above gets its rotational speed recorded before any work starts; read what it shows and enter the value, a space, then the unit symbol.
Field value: 2200 rpm
